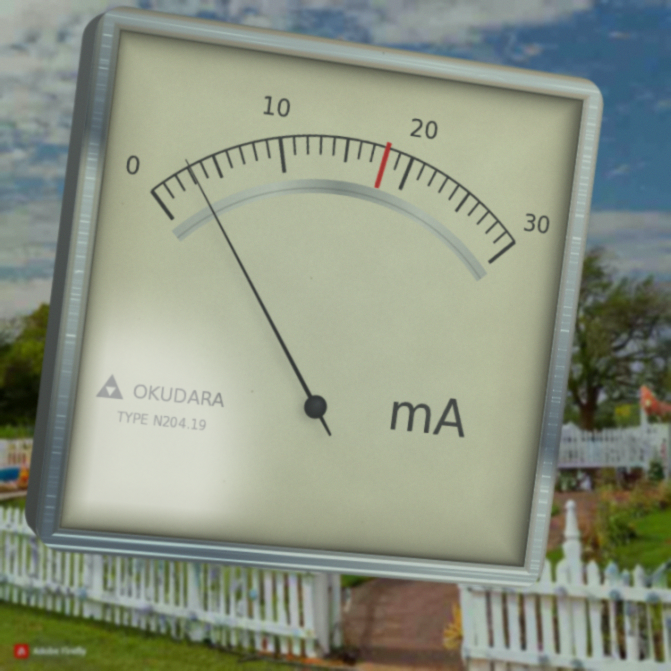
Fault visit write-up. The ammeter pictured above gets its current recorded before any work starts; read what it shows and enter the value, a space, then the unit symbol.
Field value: 3 mA
